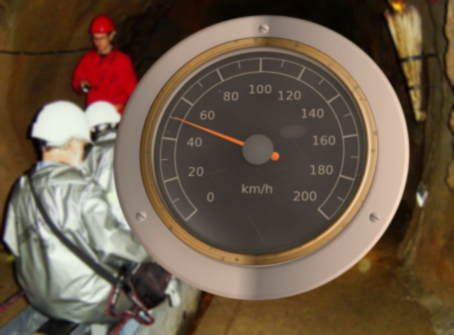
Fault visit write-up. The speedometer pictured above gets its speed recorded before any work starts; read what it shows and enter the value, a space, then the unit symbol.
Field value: 50 km/h
